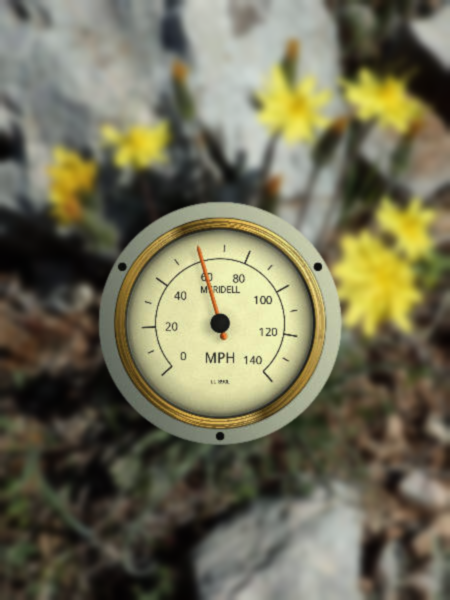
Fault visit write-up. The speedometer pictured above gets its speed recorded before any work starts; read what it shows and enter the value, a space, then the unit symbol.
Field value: 60 mph
